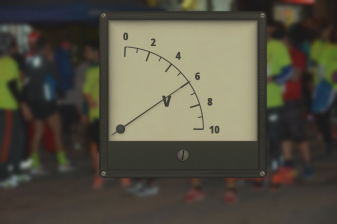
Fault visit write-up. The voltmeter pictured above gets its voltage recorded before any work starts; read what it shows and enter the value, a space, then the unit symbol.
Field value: 6 V
